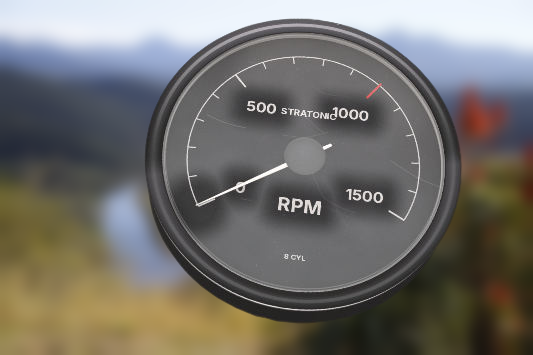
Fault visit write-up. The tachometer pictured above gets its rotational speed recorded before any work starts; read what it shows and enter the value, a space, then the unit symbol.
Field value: 0 rpm
